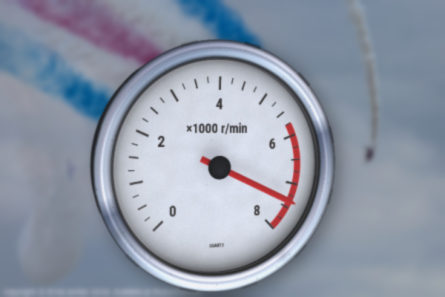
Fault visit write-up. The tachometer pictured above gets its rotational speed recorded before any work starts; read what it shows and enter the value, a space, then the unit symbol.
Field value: 7375 rpm
